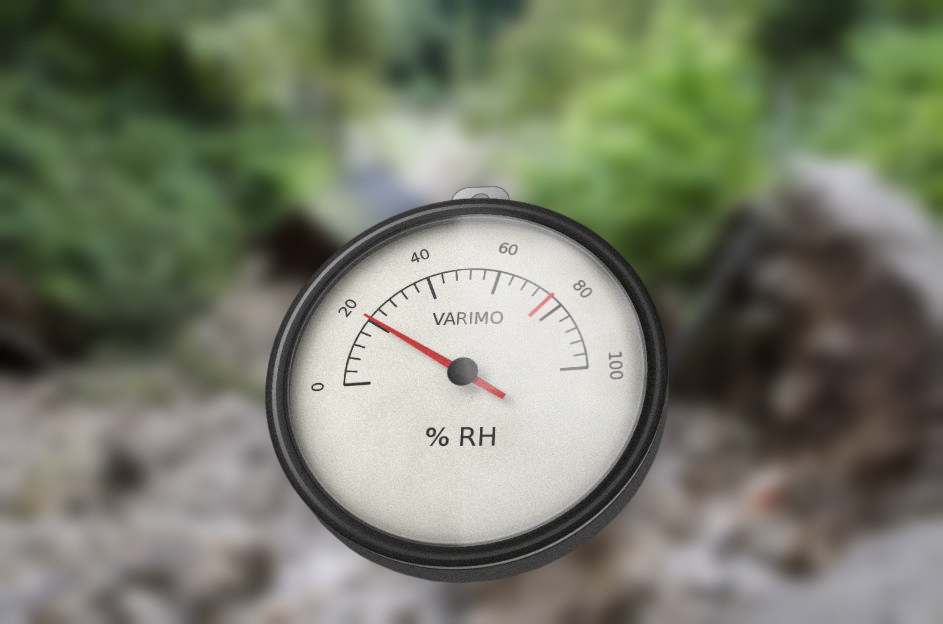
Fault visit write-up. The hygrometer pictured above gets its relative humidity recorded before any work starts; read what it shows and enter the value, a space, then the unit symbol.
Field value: 20 %
